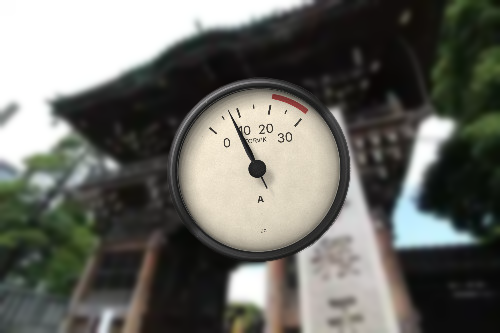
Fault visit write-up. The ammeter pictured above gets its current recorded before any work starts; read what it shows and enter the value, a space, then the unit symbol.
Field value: 7.5 A
